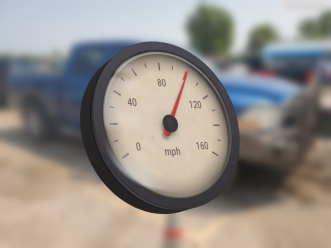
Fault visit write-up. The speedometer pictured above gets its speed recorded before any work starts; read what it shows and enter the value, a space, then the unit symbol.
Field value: 100 mph
